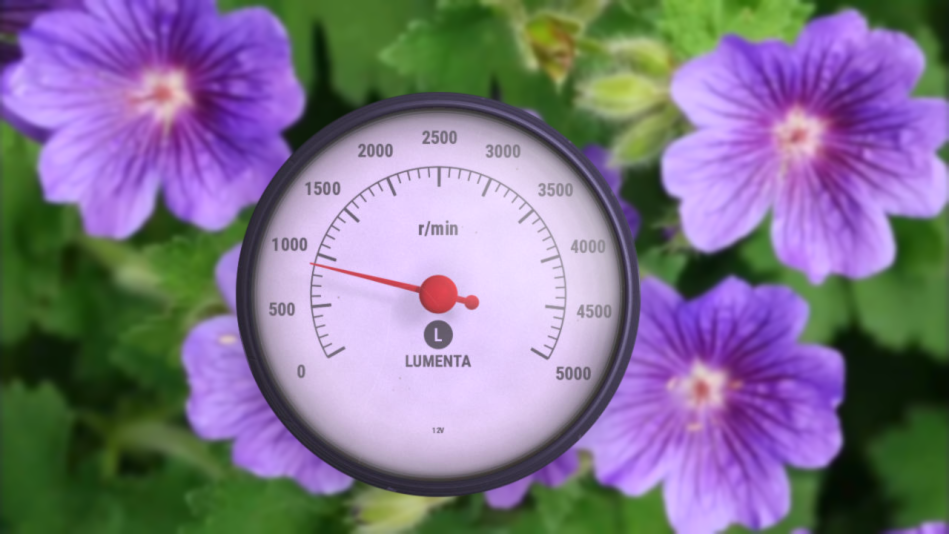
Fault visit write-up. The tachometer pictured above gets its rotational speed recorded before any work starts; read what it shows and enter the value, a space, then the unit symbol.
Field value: 900 rpm
